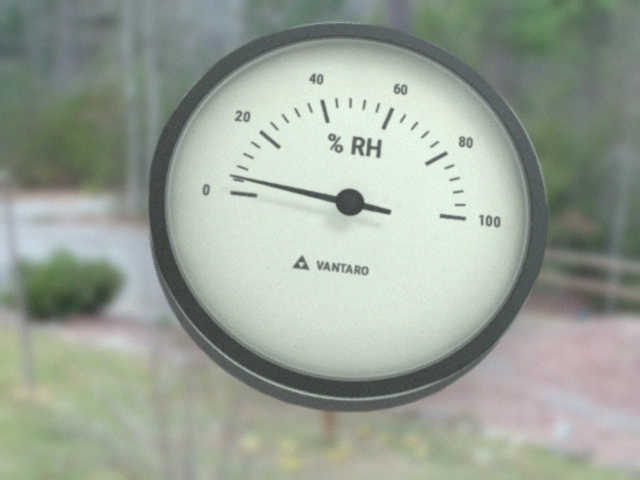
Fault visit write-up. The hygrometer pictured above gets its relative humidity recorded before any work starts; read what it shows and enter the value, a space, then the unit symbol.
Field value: 4 %
